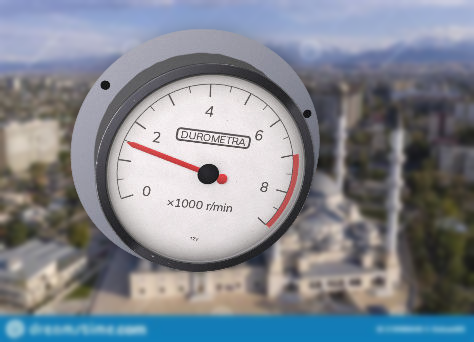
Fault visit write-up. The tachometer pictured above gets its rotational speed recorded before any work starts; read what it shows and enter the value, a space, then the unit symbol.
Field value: 1500 rpm
